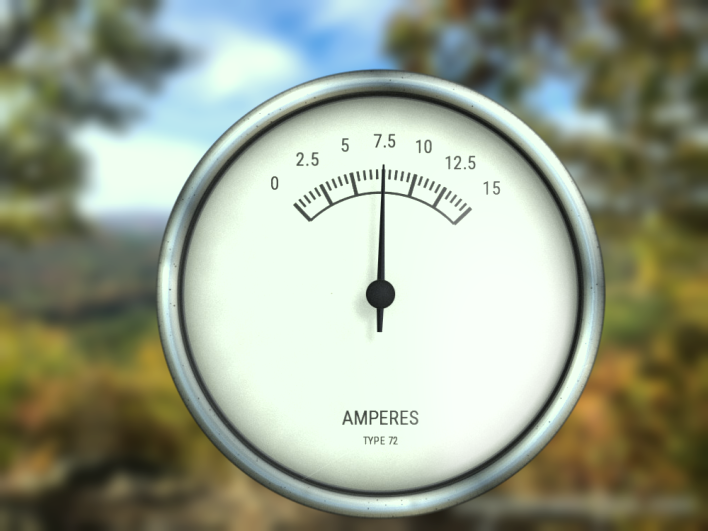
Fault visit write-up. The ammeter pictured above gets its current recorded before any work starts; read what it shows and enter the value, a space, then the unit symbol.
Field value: 7.5 A
